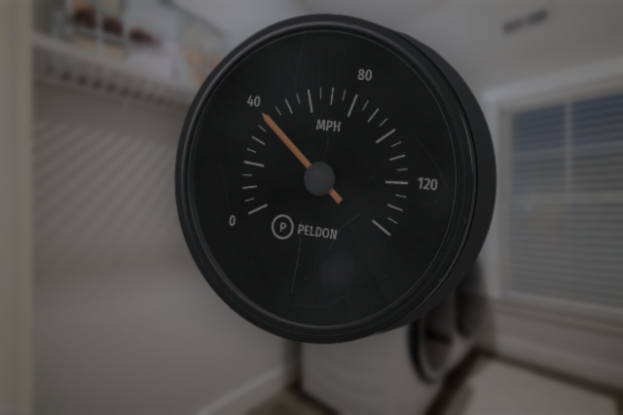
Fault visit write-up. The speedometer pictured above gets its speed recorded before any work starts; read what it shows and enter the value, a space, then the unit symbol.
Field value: 40 mph
